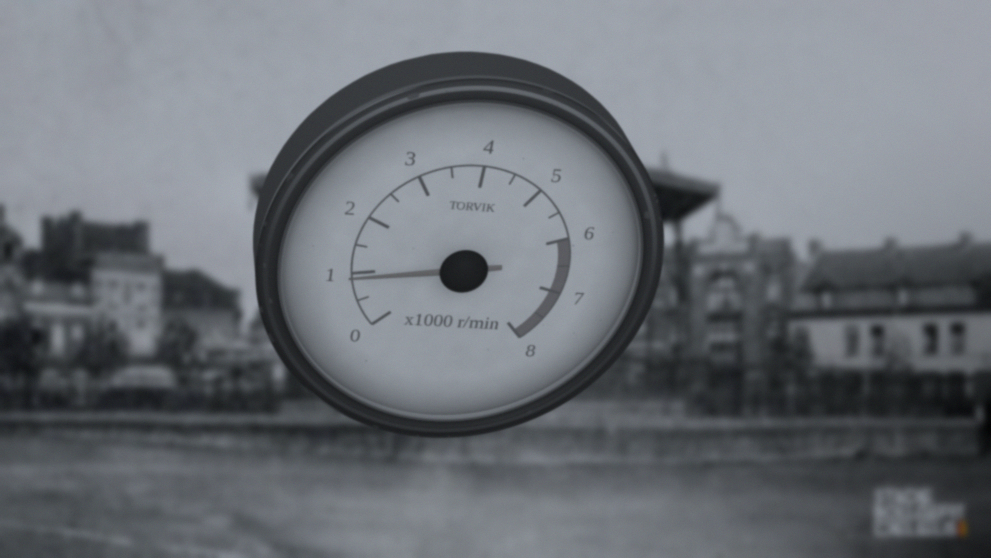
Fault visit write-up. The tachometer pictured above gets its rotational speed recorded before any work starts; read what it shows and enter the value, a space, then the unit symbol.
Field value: 1000 rpm
